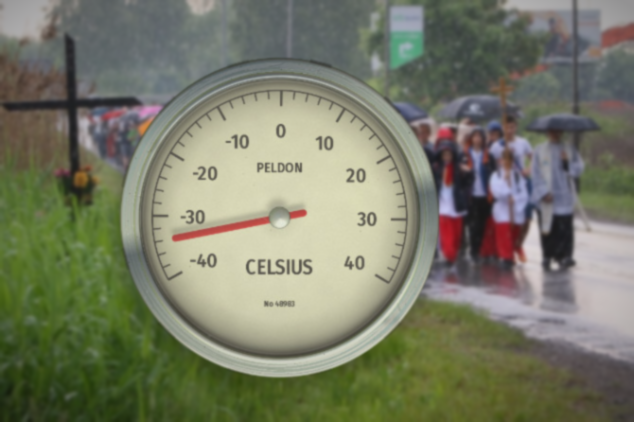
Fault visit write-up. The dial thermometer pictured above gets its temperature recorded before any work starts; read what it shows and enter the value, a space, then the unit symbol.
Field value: -34 °C
